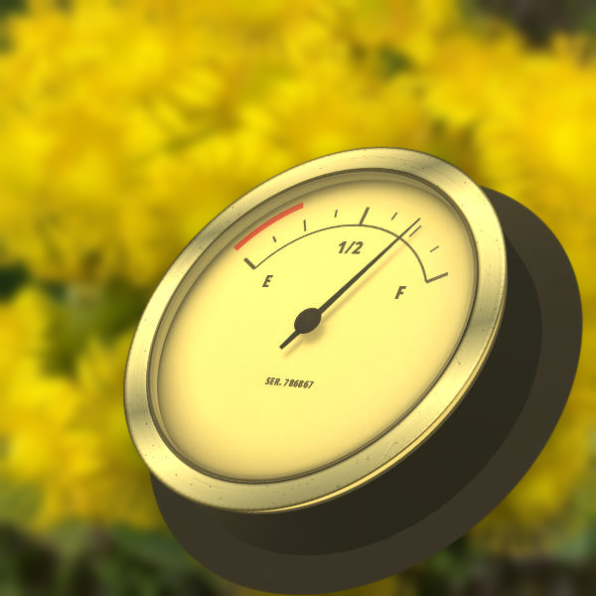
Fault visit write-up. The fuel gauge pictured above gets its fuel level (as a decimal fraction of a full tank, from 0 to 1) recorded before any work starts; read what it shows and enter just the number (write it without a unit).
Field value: 0.75
